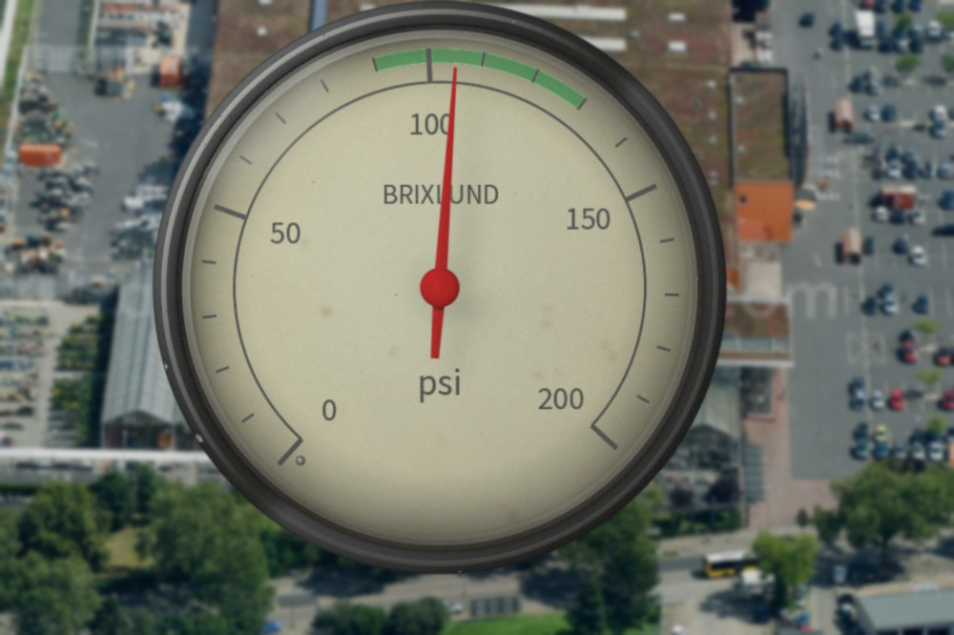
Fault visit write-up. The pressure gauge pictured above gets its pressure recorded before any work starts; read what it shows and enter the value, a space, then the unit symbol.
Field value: 105 psi
